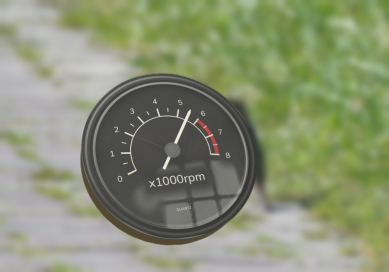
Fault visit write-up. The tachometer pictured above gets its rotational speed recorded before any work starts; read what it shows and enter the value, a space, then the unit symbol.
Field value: 5500 rpm
